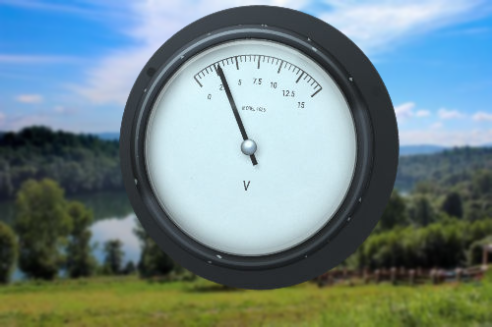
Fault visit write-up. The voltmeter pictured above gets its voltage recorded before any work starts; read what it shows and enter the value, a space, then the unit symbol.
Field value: 3 V
